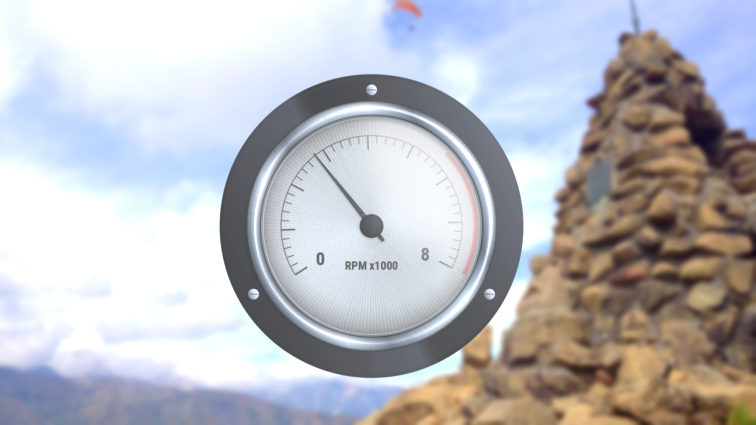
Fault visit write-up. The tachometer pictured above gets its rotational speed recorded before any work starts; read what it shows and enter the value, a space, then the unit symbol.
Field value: 2800 rpm
